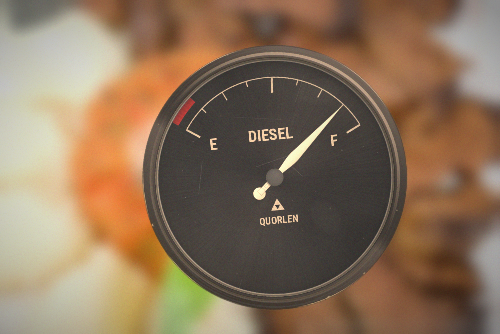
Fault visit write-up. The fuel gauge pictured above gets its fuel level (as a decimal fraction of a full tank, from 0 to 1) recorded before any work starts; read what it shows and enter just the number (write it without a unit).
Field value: 0.875
